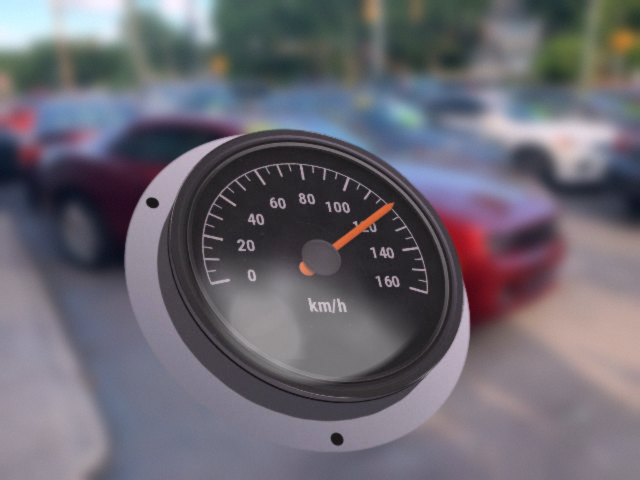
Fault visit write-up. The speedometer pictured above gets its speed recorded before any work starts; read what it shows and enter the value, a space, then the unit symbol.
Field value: 120 km/h
